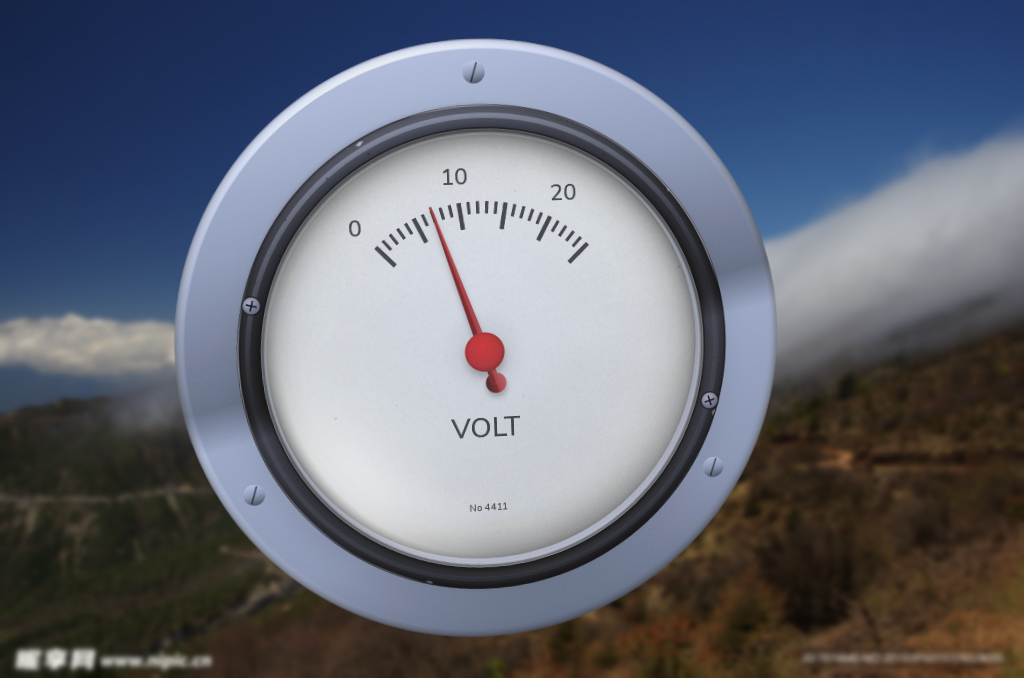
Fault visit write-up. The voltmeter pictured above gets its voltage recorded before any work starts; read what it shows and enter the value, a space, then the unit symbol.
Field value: 7 V
